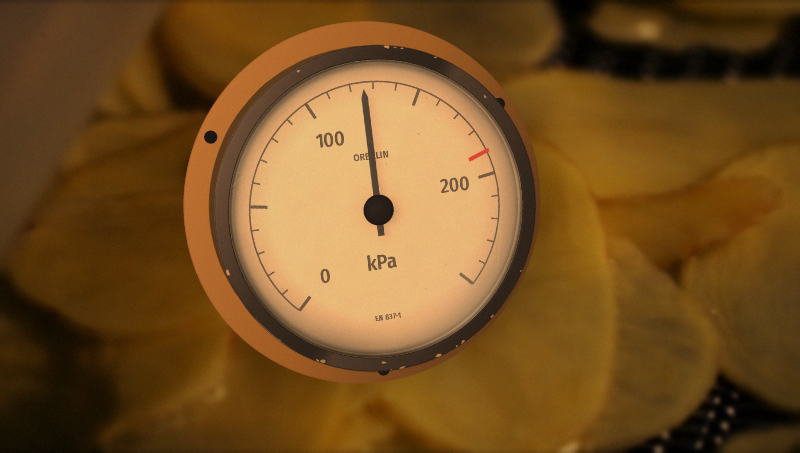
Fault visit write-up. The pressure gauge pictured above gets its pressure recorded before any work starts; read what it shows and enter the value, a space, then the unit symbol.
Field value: 125 kPa
